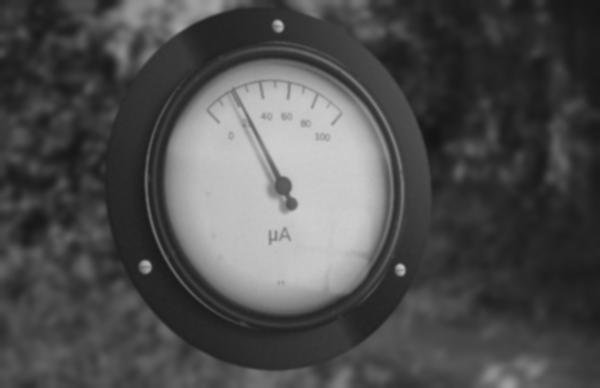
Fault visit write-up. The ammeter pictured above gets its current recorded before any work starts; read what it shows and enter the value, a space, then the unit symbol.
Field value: 20 µA
